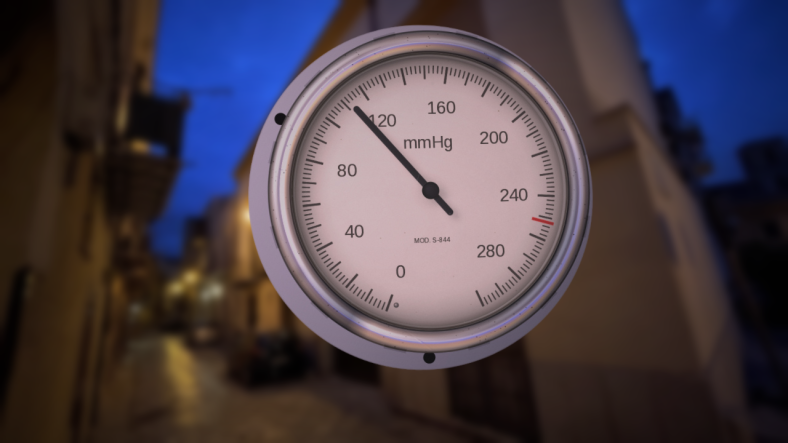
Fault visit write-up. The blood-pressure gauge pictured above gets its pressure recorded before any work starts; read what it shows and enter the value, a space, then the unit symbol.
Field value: 112 mmHg
